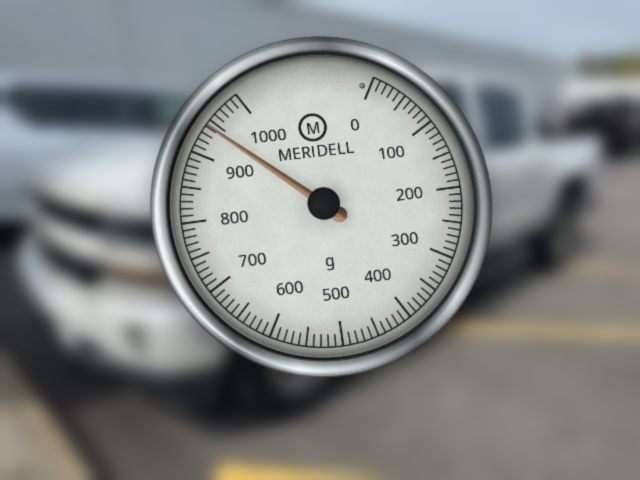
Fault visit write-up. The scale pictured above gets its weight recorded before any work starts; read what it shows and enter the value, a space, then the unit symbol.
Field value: 940 g
